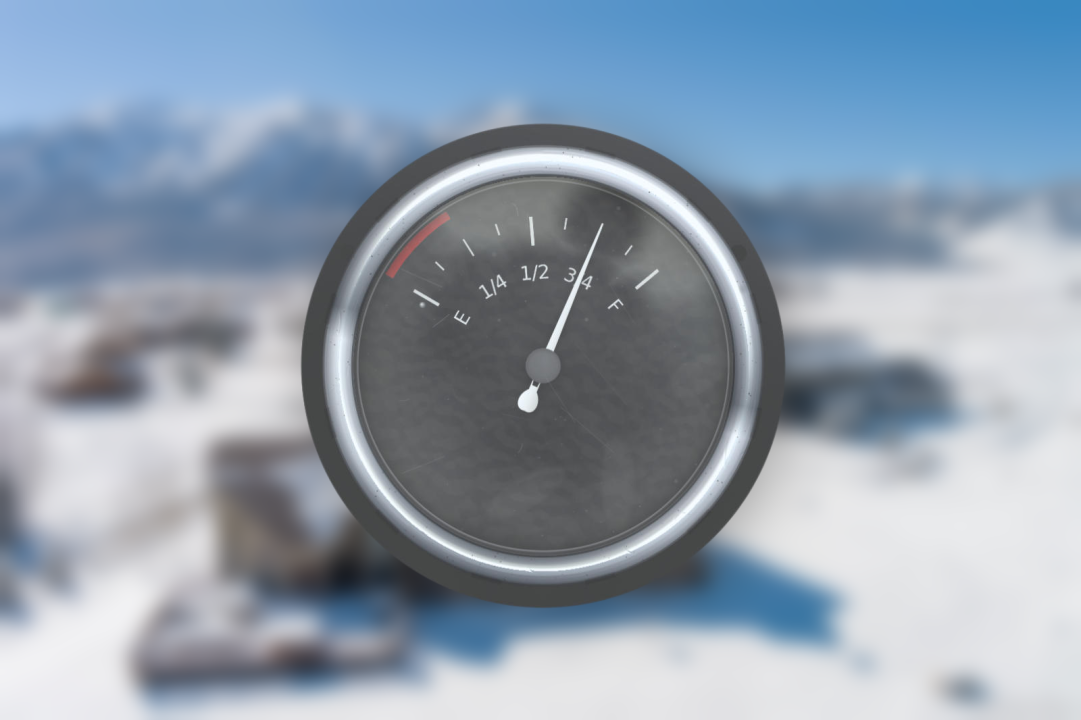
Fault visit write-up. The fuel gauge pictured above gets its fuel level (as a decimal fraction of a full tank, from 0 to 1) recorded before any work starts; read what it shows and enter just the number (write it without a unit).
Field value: 0.75
